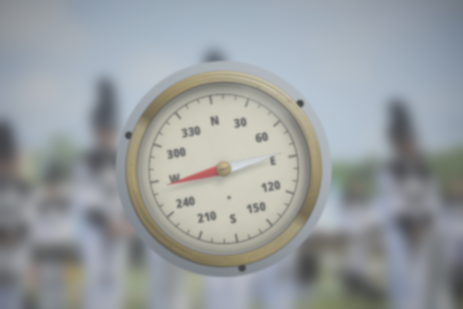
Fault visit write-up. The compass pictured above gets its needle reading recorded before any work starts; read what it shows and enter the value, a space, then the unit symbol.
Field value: 265 °
